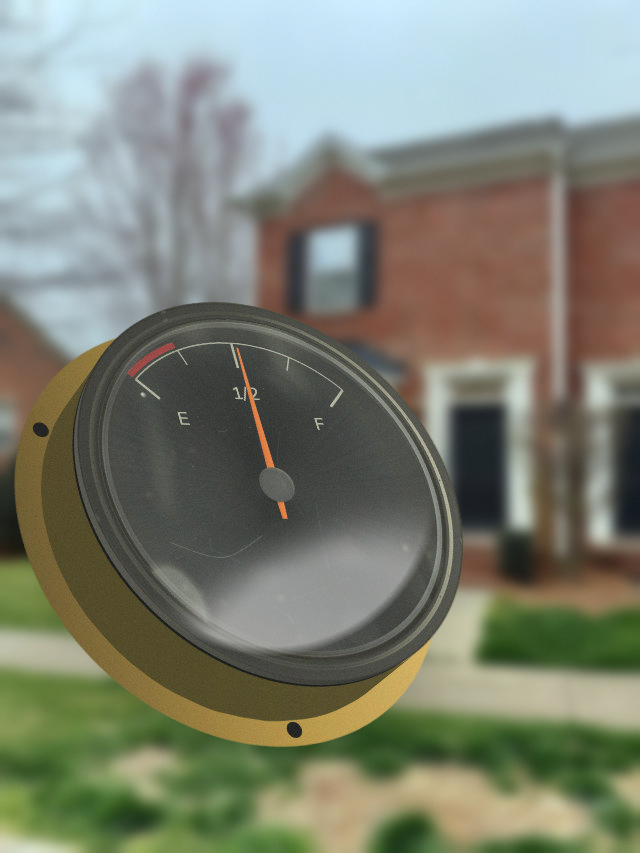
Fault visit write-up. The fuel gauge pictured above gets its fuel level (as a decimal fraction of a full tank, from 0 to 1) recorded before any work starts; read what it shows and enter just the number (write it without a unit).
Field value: 0.5
